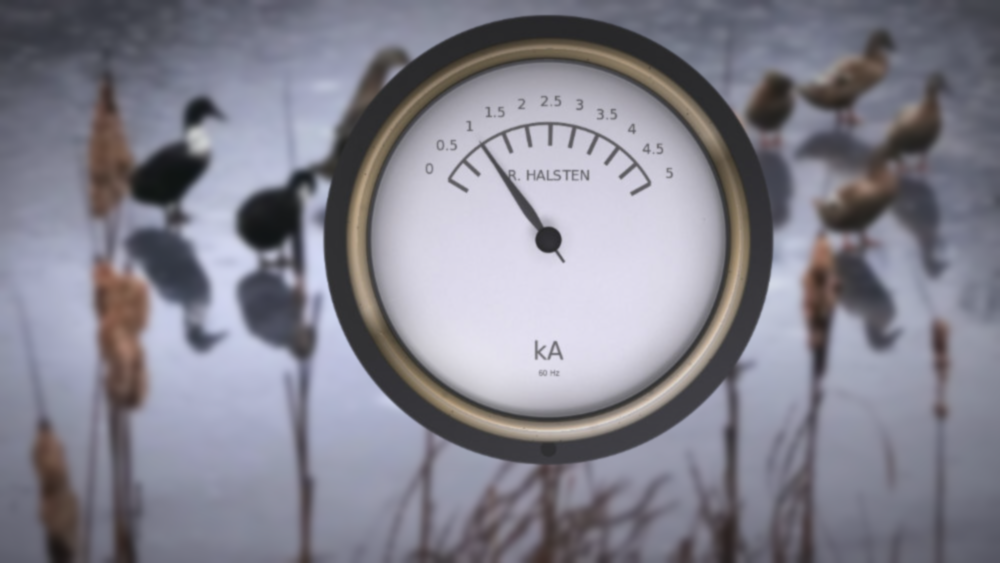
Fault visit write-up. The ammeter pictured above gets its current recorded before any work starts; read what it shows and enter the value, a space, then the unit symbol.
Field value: 1 kA
